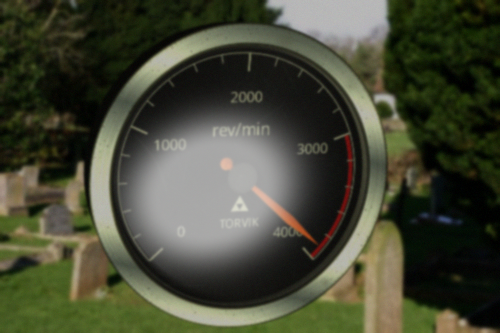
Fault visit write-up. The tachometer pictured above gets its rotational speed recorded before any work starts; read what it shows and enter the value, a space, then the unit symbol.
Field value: 3900 rpm
